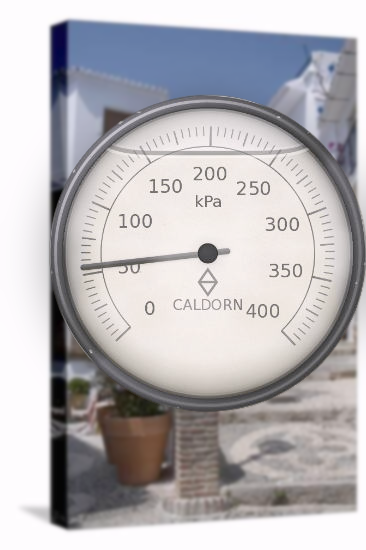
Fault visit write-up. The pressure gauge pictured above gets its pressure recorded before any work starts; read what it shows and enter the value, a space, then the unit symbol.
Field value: 55 kPa
